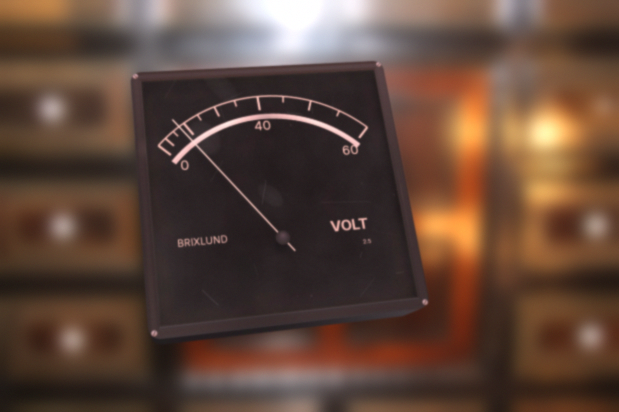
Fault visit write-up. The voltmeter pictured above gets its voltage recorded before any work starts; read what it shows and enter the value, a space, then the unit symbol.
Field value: 17.5 V
